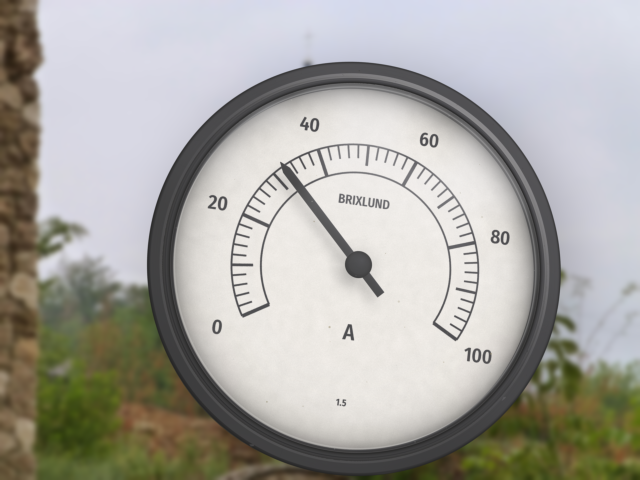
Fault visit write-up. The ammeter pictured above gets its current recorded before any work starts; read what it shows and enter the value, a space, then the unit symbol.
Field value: 32 A
